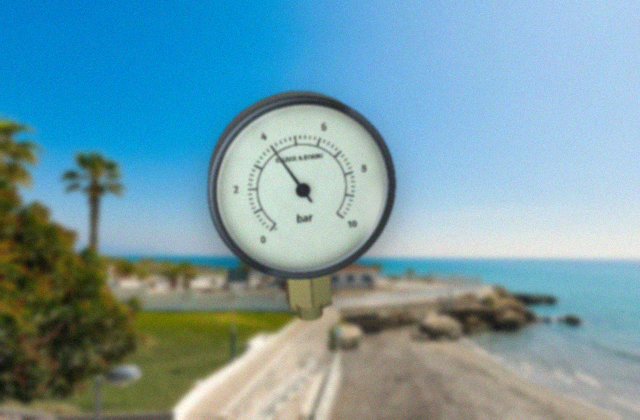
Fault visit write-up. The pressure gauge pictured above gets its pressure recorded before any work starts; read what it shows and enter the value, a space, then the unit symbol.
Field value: 4 bar
